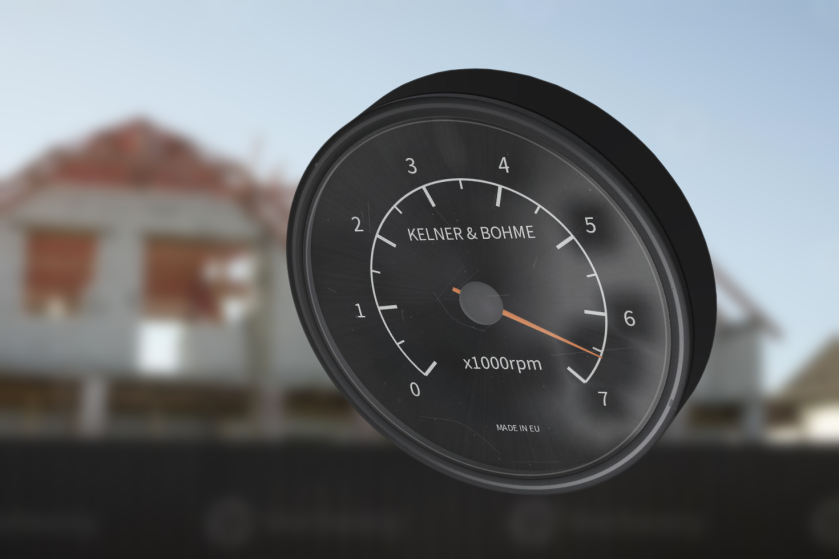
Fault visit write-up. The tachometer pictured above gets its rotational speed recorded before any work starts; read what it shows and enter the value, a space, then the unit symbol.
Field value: 6500 rpm
